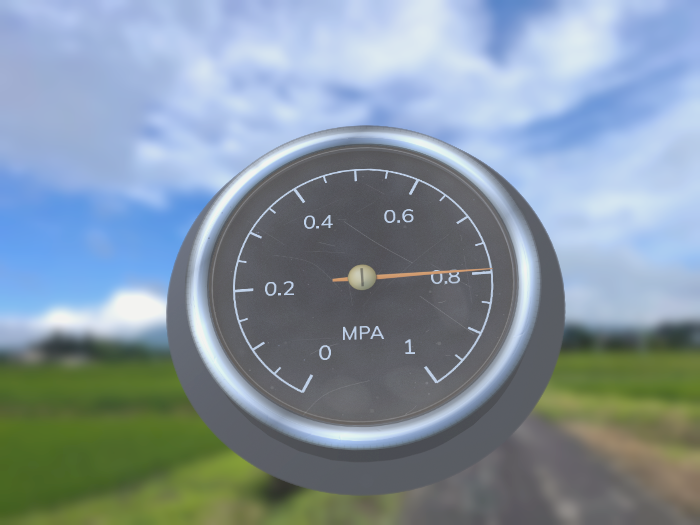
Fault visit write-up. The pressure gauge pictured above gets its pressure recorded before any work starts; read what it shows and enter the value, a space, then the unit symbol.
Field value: 0.8 MPa
